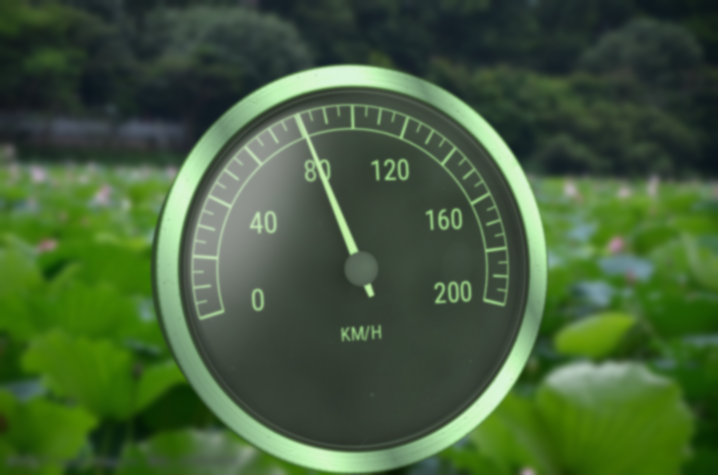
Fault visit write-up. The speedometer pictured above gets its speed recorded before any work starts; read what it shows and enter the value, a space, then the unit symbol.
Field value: 80 km/h
